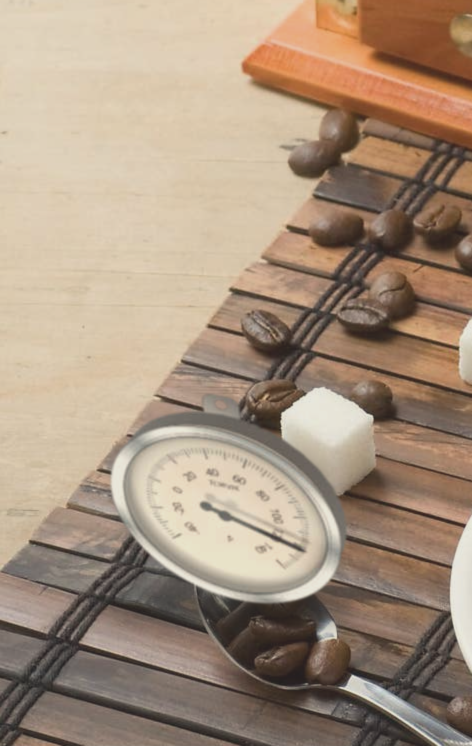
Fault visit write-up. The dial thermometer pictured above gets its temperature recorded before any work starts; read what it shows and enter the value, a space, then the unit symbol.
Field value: 120 °F
